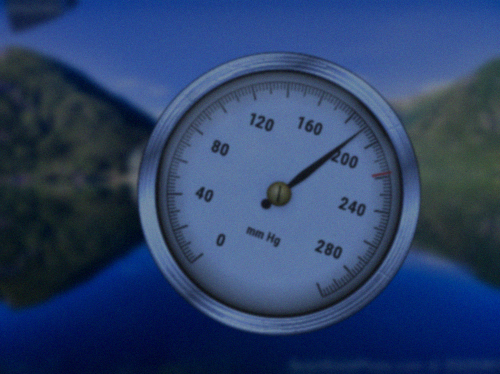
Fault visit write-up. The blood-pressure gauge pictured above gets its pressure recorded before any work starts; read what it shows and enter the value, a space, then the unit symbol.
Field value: 190 mmHg
